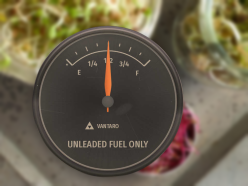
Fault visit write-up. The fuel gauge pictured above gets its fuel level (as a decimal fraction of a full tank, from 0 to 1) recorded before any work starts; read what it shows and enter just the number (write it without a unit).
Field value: 0.5
